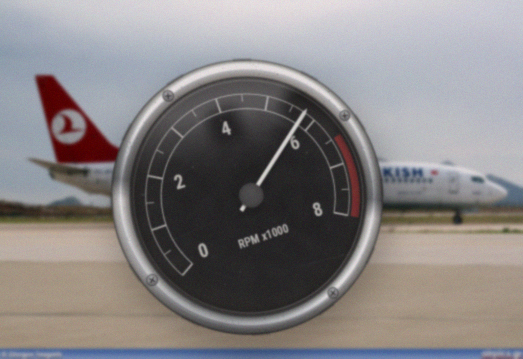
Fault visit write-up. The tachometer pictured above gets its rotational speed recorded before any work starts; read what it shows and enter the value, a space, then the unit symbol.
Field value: 5750 rpm
